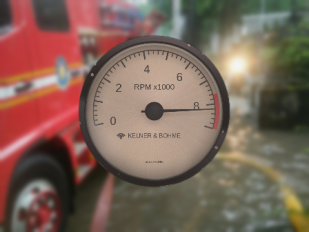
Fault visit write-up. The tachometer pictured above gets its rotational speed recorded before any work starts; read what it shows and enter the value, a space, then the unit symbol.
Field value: 8200 rpm
